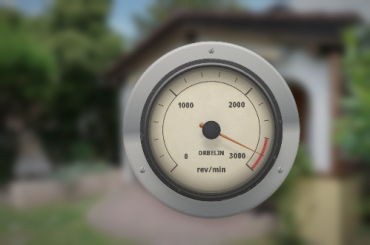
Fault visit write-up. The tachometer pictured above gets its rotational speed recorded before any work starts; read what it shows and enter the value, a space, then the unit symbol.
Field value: 2800 rpm
